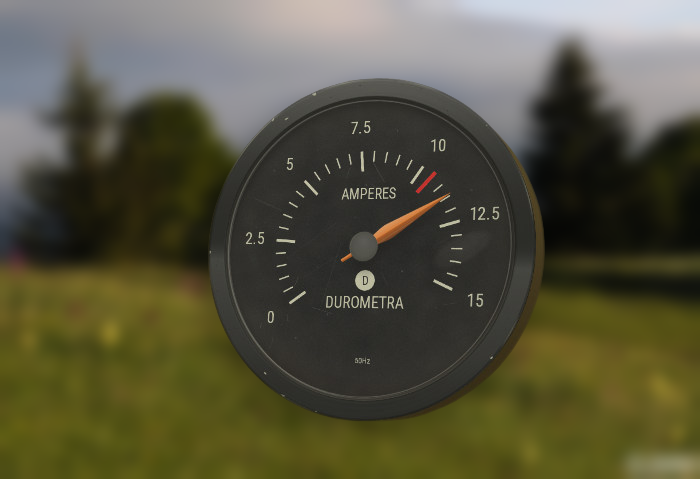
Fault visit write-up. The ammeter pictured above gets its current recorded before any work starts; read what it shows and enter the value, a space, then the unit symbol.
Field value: 11.5 A
